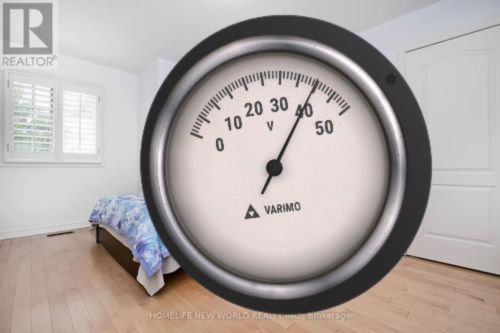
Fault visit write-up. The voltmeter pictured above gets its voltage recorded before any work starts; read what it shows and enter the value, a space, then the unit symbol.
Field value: 40 V
